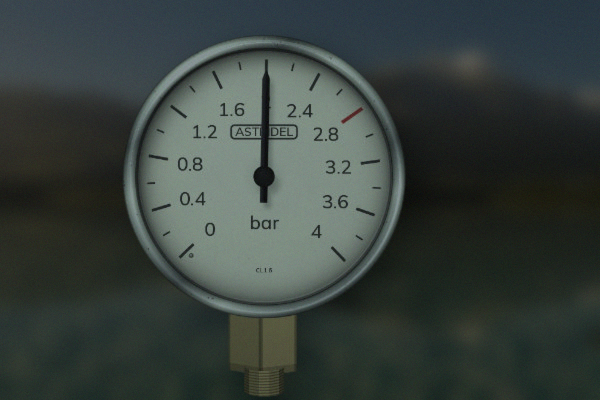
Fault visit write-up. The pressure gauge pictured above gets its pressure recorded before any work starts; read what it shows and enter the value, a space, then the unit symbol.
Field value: 2 bar
